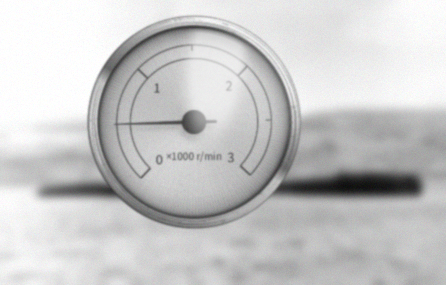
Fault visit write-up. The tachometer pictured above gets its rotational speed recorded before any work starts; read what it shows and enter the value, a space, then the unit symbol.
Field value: 500 rpm
